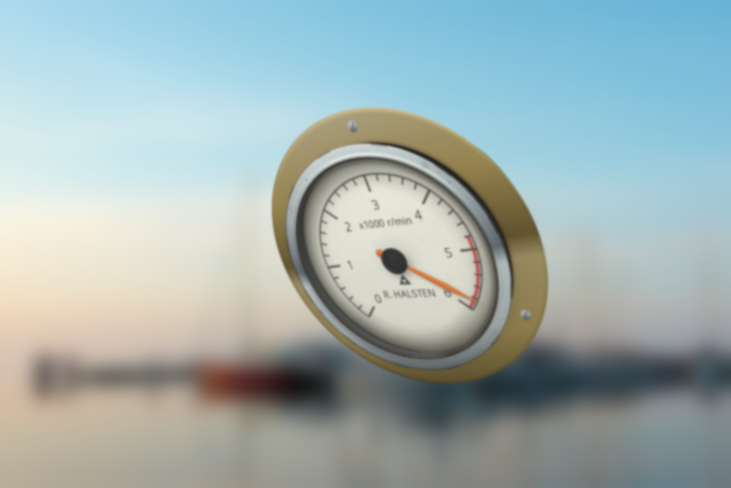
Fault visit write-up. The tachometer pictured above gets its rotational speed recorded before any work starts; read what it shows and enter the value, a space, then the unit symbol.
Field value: 5800 rpm
